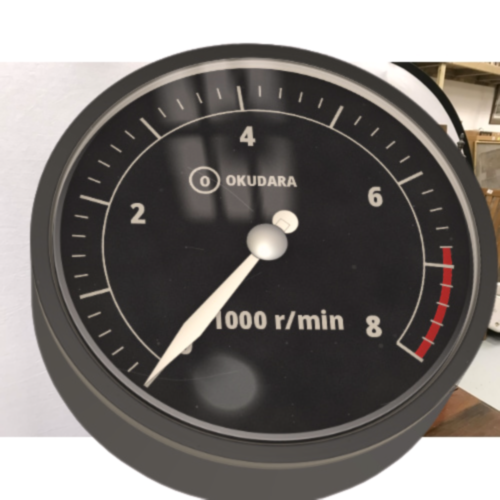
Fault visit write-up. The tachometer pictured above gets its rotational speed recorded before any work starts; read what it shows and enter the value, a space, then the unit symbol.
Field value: 0 rpm
